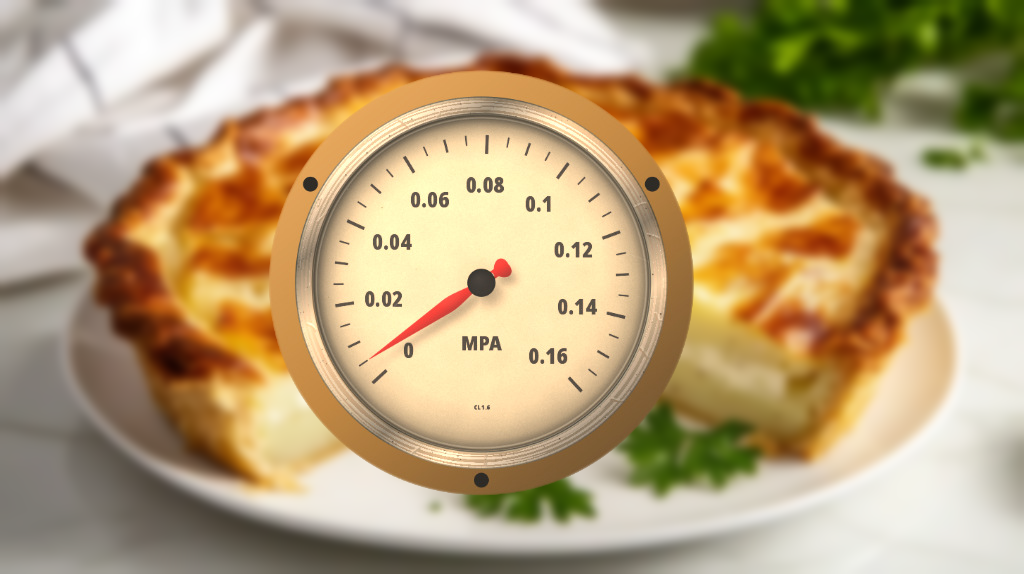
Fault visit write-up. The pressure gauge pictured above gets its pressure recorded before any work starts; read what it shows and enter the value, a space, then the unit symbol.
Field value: 0.005 MPa
